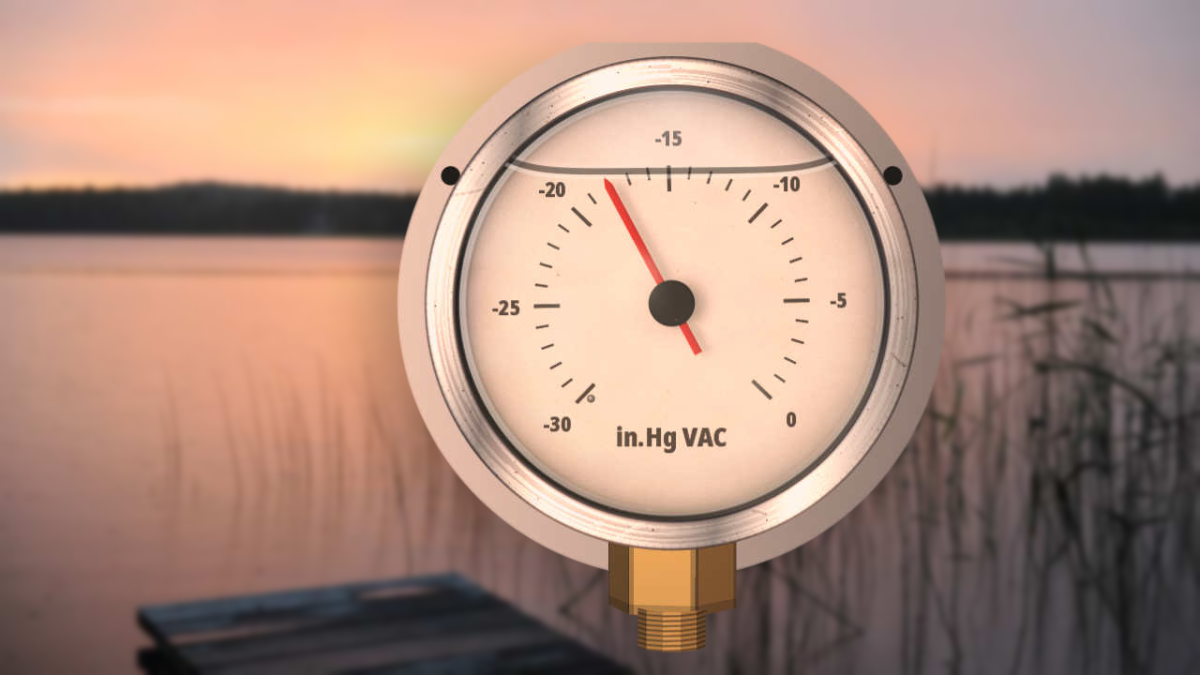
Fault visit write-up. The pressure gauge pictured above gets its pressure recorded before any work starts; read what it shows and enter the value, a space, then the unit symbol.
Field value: -18 inHg
